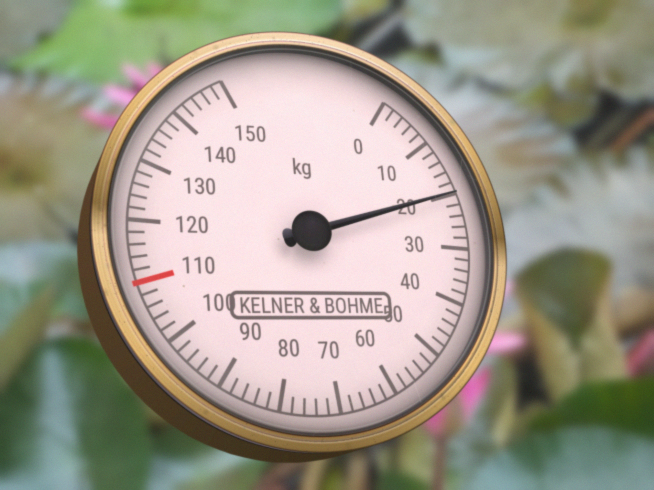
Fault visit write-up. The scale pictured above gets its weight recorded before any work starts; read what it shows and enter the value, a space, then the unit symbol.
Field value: 20 kg
